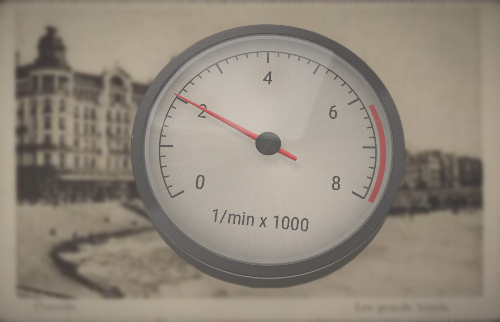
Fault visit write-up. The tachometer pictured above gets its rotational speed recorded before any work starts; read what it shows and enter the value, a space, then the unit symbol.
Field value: 2000 rpm
